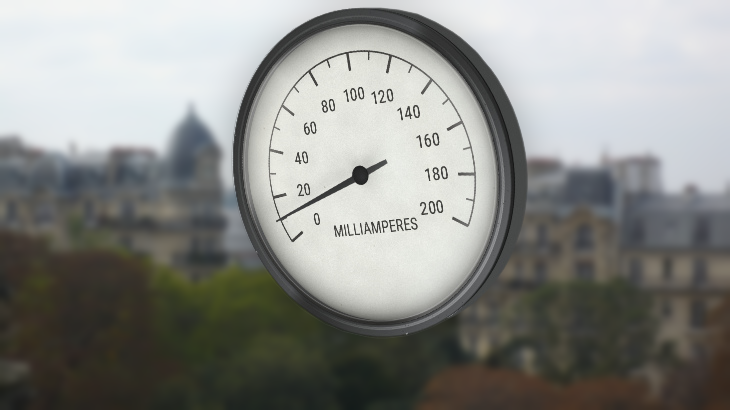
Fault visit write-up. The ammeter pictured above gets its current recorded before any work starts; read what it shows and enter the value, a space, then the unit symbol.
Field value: 10 mA
